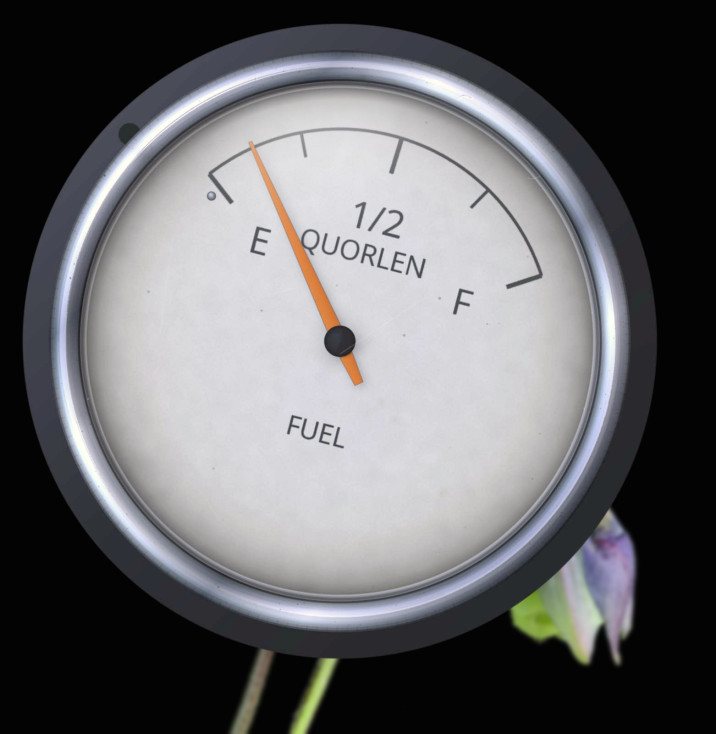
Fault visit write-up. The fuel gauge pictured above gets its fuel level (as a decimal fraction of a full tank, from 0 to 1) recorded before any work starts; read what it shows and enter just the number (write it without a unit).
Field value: 0.125
